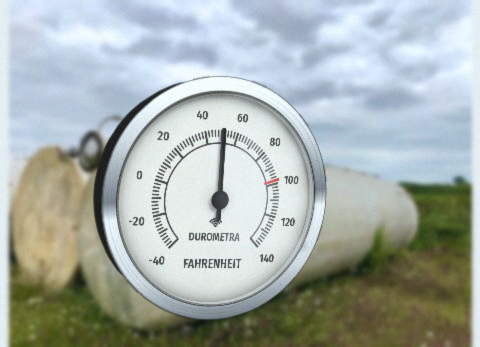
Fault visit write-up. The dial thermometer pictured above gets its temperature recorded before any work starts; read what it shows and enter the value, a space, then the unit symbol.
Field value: 50 °F
